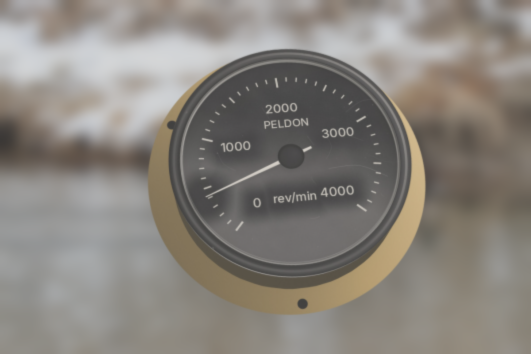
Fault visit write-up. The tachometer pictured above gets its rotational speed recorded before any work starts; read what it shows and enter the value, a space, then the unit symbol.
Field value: 400 rpm
